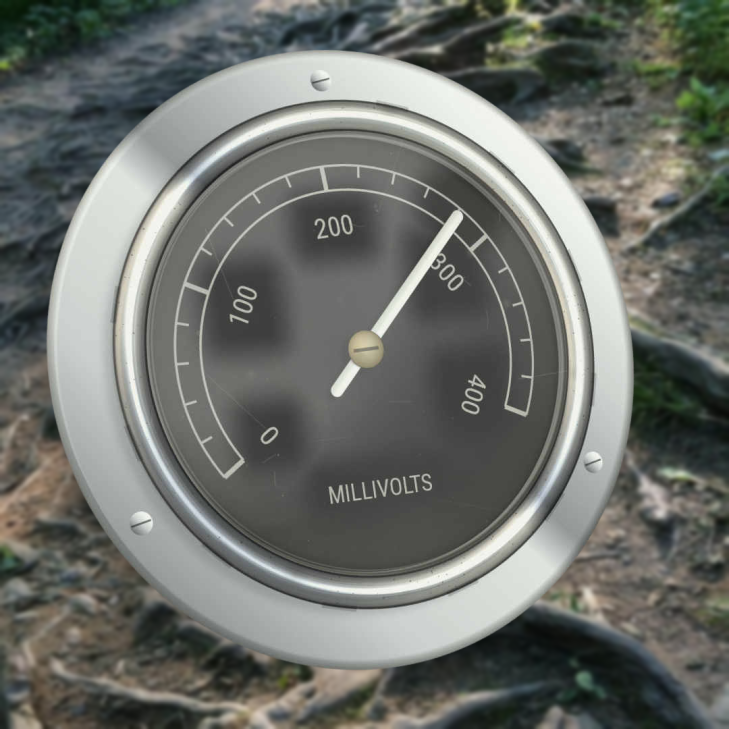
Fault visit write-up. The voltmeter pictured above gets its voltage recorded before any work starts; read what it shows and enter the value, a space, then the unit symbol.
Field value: 280 mV
